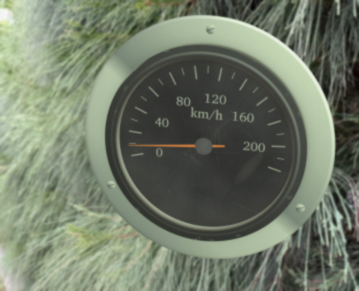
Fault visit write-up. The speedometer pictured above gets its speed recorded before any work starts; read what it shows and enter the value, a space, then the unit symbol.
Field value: 10 km/h
